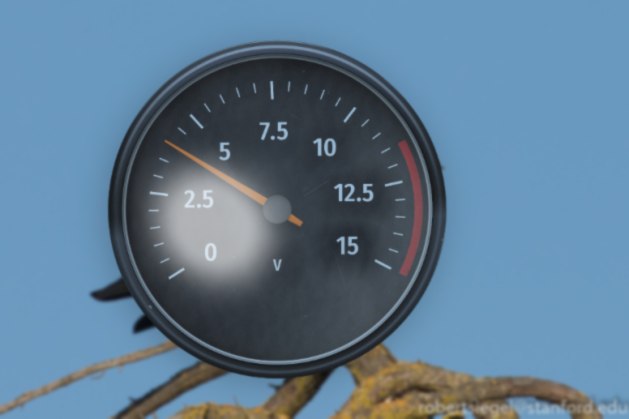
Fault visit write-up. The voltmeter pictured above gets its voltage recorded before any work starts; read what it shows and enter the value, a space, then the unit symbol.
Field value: 4 V
